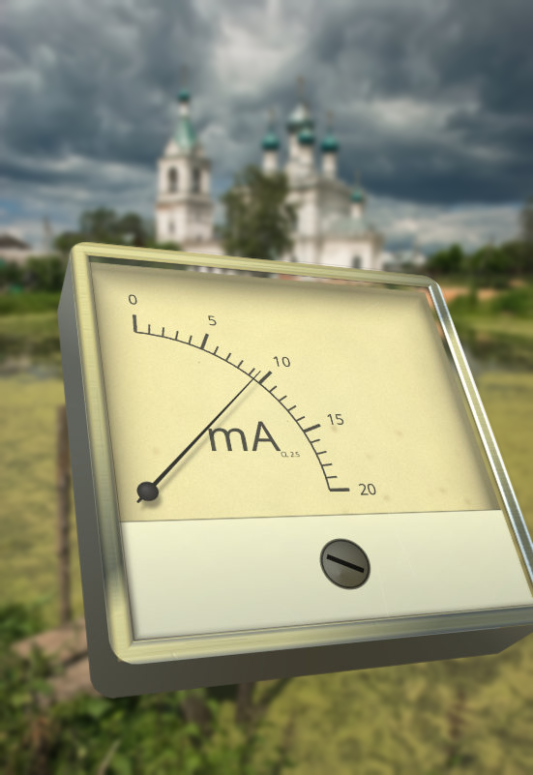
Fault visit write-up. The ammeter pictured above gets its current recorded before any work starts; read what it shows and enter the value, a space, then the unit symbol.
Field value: 9.5 mA
